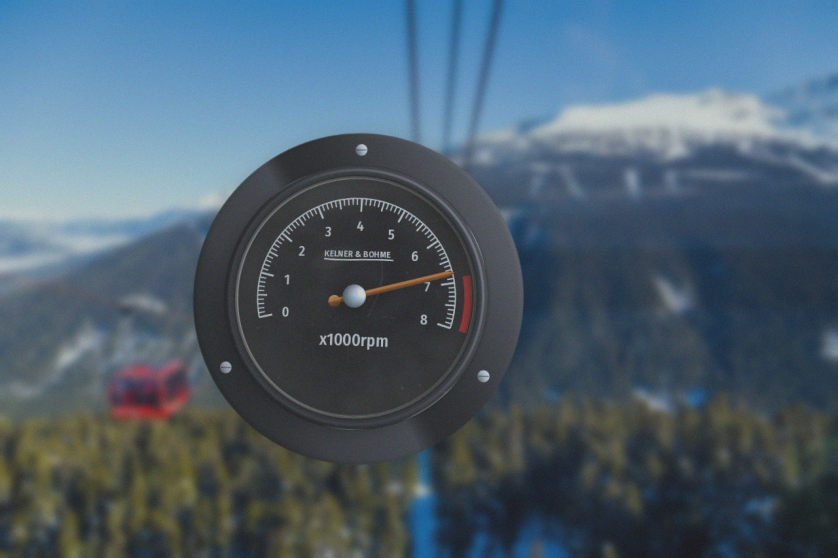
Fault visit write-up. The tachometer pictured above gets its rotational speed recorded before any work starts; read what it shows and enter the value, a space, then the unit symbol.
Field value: 6800 rpm
